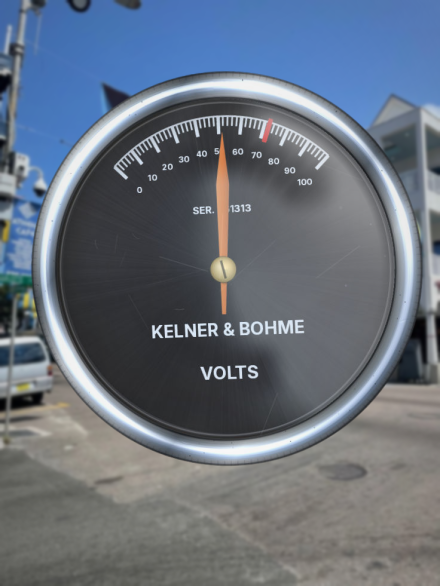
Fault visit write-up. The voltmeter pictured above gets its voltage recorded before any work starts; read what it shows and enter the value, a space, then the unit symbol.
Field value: 52 V
